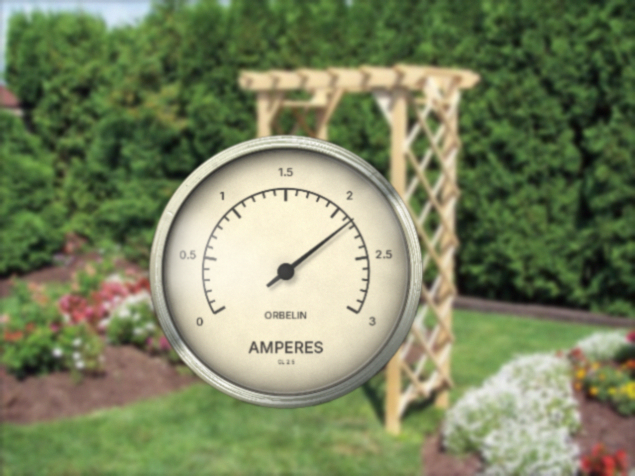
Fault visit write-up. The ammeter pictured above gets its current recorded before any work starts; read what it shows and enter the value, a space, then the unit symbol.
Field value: 2.15 A
